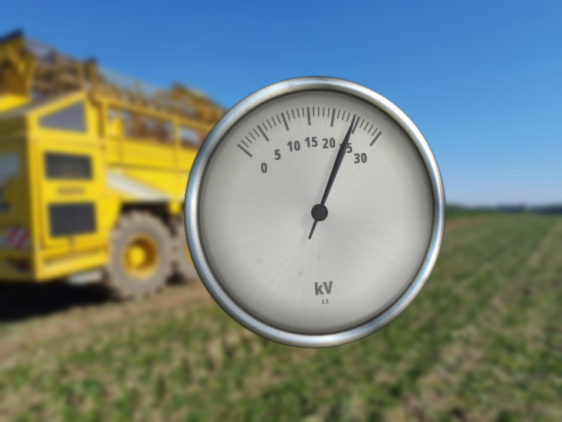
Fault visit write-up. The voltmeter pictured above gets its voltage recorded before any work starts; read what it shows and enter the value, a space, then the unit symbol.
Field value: 24 kV
